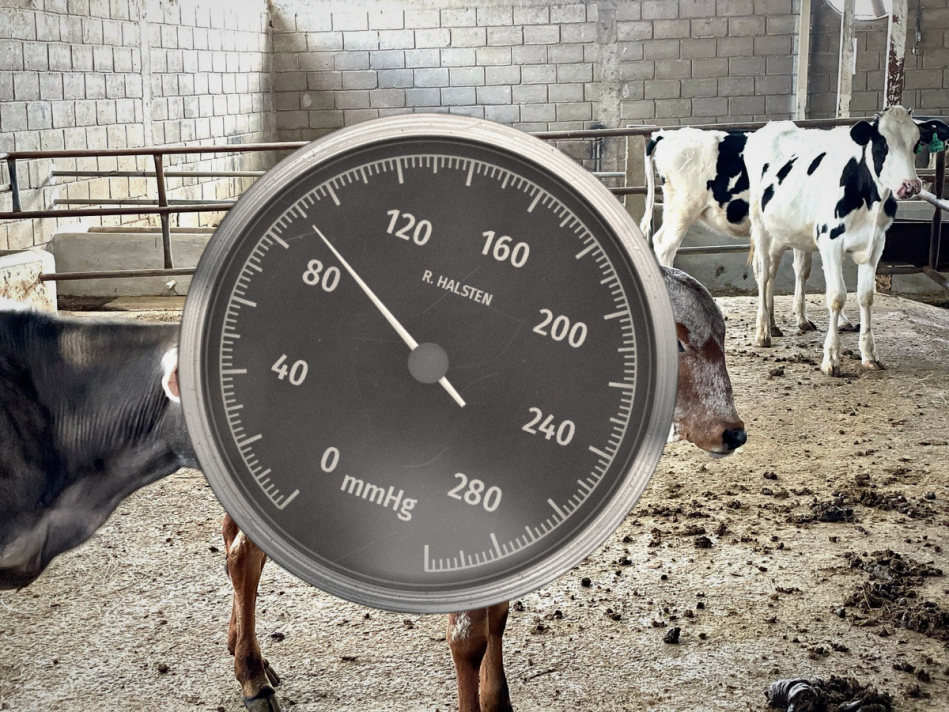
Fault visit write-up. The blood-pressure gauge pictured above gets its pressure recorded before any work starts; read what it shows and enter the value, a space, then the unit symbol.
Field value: 90 mmHg
